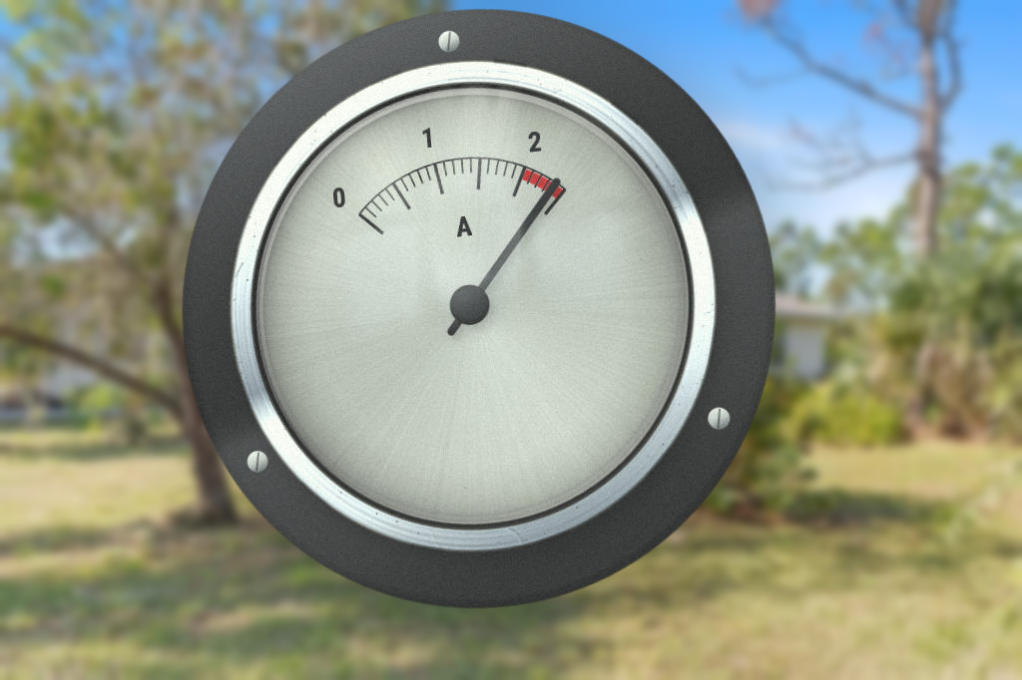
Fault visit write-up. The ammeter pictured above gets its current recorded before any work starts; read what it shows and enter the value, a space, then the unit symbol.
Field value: 2.4 A
